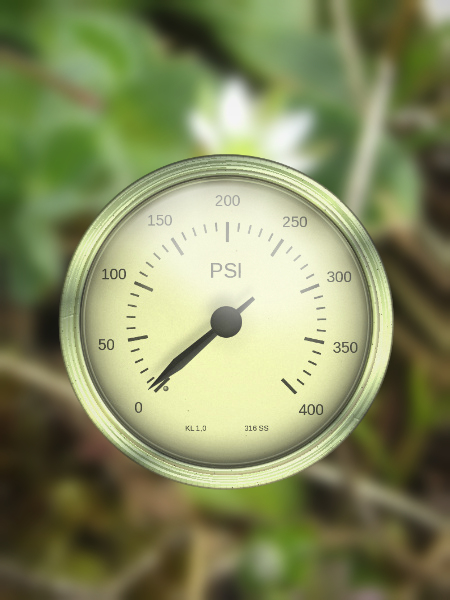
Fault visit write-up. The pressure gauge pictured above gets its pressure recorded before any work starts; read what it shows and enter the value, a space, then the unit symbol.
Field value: 5 psi
